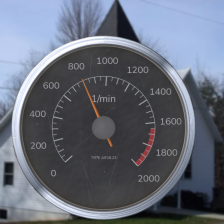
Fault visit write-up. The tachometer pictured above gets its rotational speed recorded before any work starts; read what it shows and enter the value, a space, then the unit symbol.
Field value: 800 rpm
